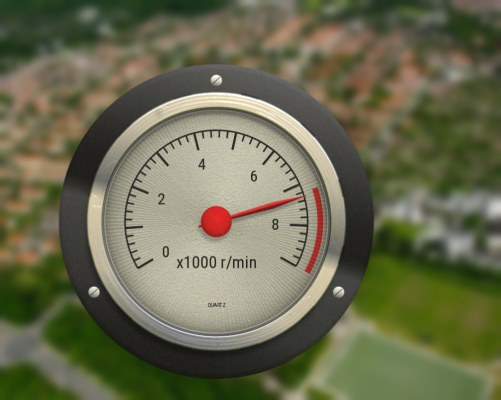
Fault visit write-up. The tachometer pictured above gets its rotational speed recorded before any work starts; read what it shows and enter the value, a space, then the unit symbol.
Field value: 7300 rpm
